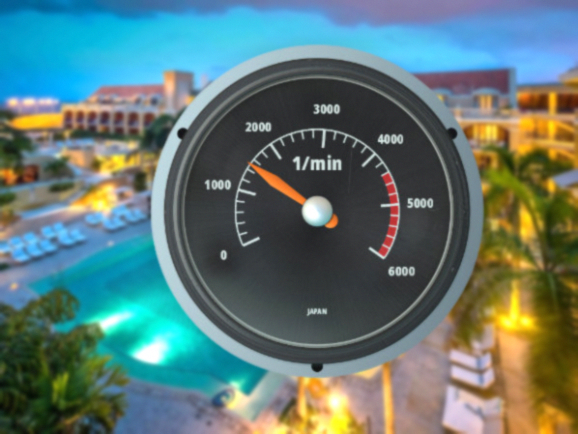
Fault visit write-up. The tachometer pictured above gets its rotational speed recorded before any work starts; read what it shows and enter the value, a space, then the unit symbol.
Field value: 1500 rpm
